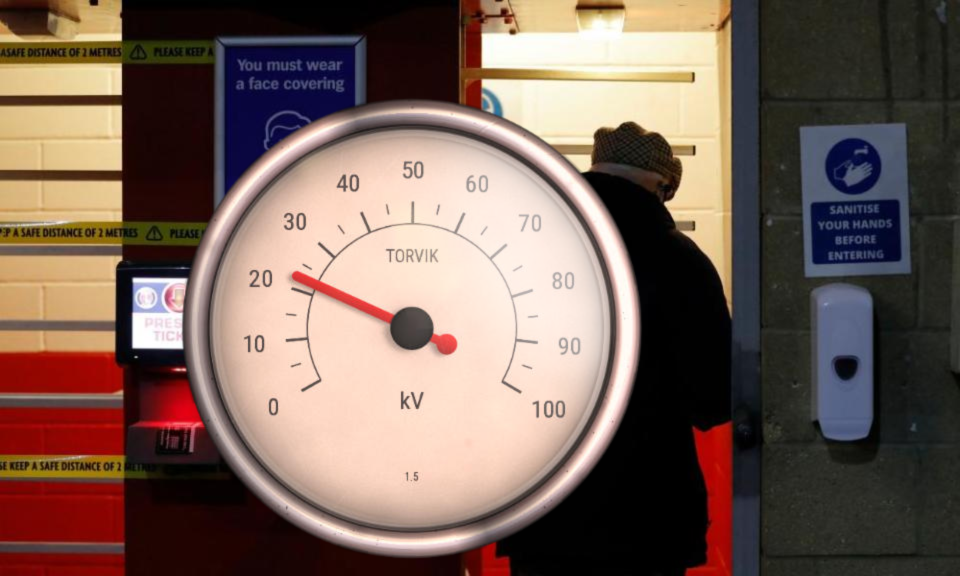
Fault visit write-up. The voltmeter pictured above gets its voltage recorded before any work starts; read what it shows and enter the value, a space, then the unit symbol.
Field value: 22.5 kV
